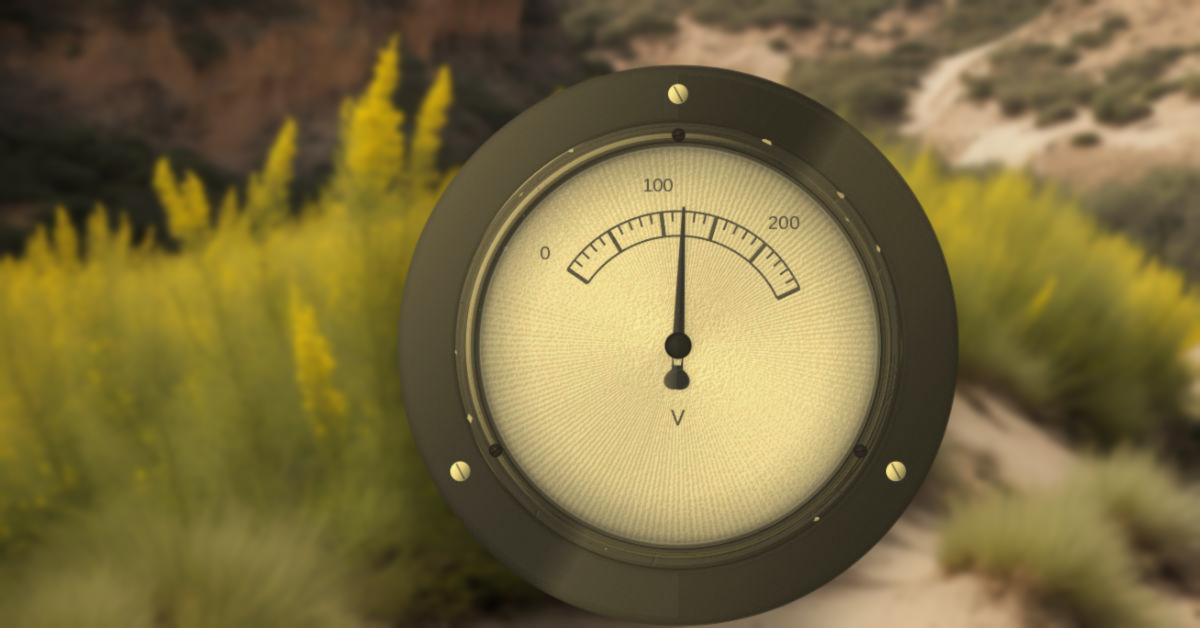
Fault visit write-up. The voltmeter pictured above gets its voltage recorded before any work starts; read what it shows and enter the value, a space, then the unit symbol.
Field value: 120 V
